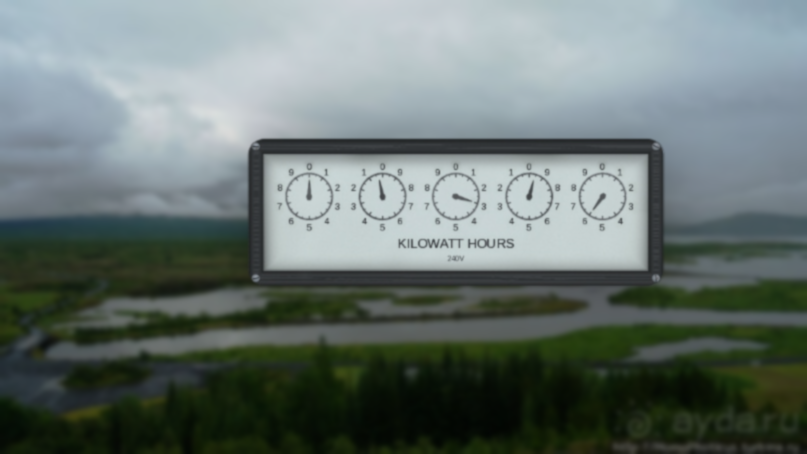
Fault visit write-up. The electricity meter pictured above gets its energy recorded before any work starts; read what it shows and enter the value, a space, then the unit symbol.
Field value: 296 kWh
